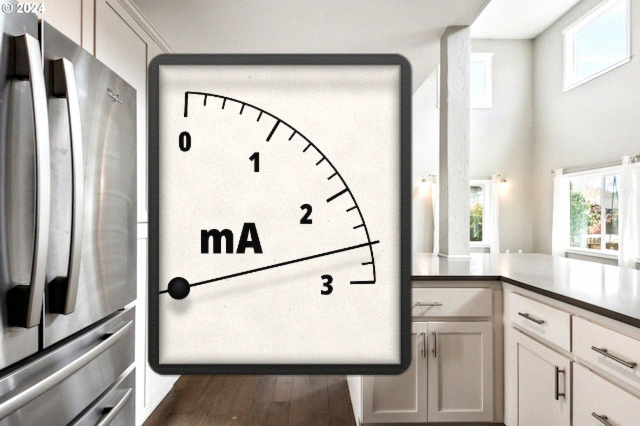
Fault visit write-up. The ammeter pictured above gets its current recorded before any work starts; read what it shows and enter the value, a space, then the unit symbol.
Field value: 2.6 mA
